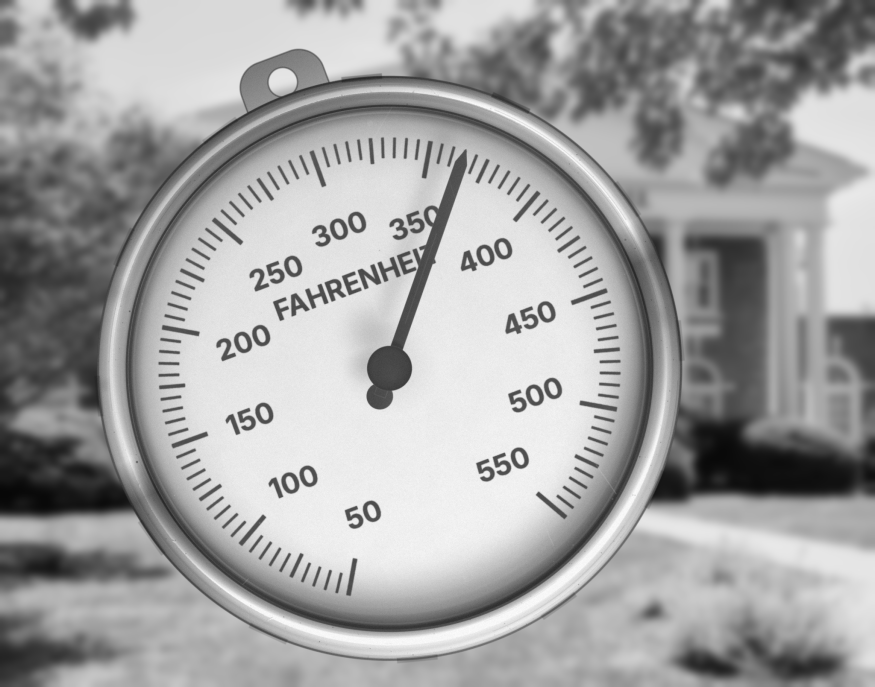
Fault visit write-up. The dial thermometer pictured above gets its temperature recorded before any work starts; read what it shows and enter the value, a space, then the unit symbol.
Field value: 365 °F
